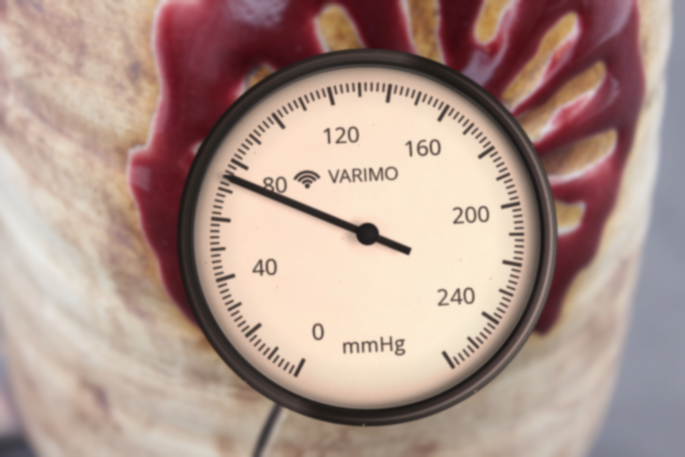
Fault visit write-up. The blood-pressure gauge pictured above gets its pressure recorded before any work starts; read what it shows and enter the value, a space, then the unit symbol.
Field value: 74 mmHg
